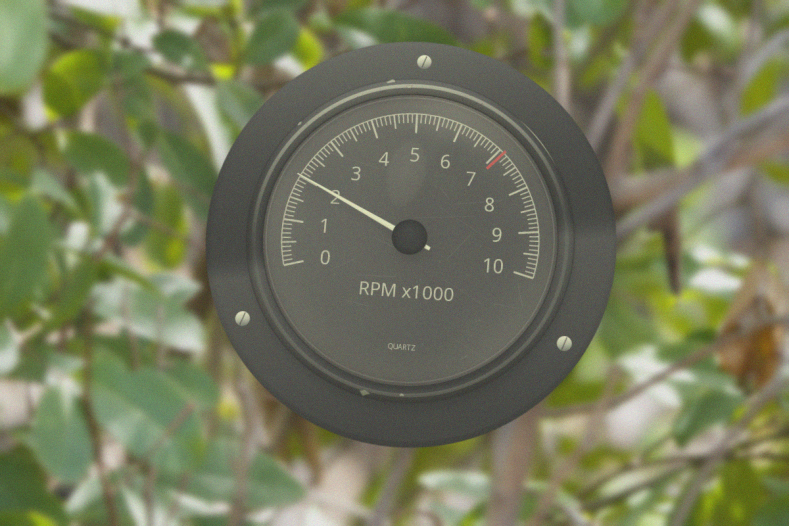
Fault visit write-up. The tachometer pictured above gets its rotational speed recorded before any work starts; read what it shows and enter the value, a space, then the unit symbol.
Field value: 2000 rpm
